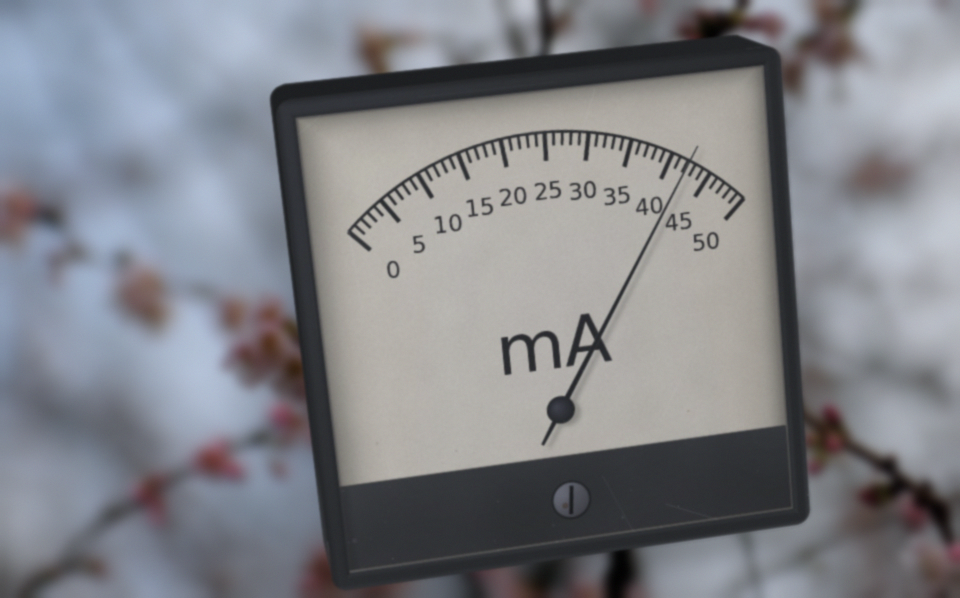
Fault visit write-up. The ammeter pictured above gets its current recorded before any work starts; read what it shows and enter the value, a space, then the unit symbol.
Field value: 42 mA
